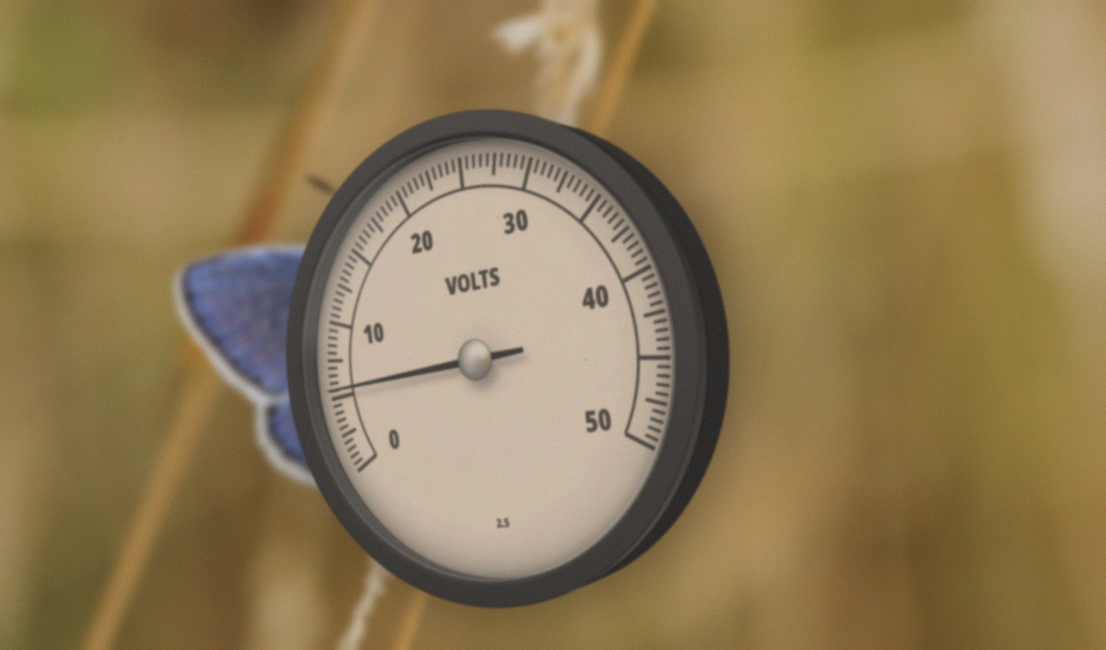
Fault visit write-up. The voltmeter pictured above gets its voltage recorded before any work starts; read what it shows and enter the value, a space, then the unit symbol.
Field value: 5.5 V
